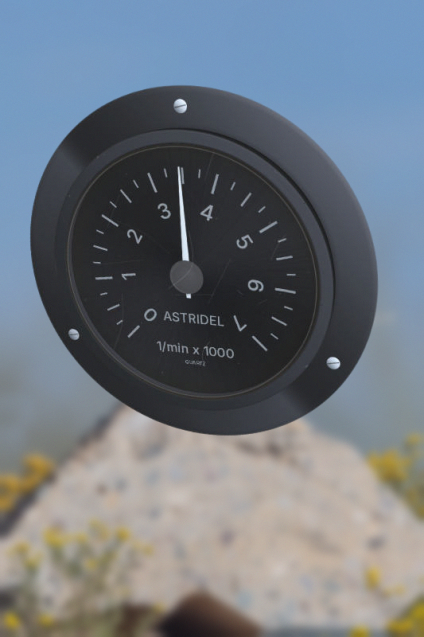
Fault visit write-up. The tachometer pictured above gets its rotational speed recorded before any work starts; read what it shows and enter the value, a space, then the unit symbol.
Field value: 3500 rpm
